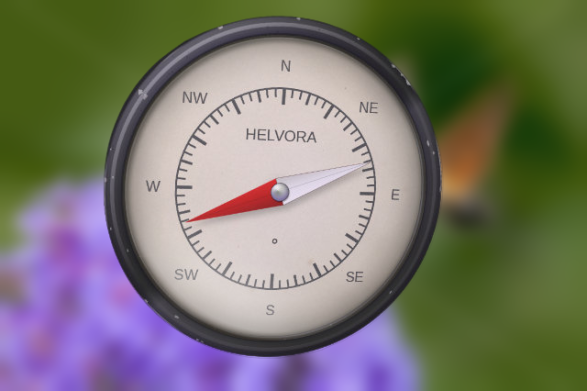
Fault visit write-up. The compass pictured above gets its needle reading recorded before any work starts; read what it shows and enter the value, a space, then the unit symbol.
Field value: 250 °
